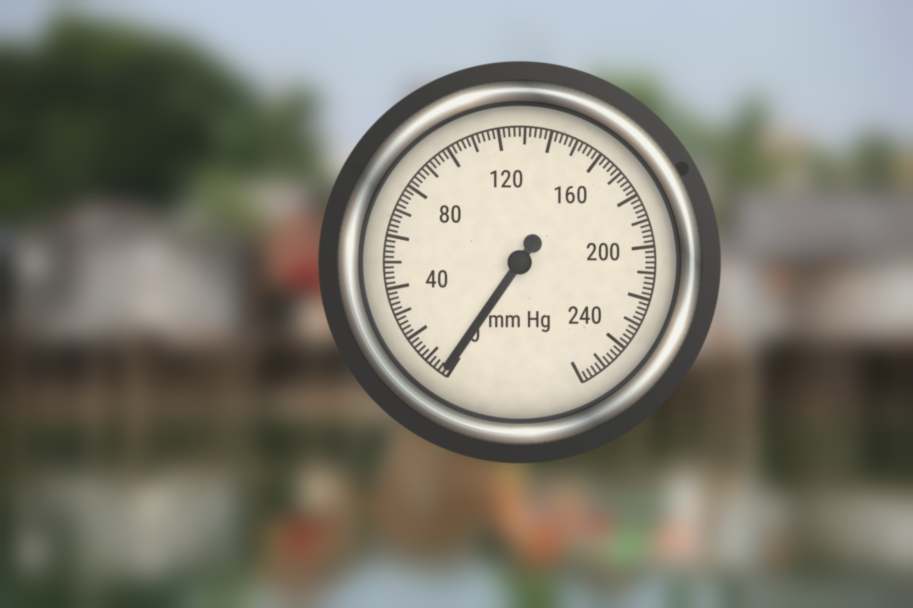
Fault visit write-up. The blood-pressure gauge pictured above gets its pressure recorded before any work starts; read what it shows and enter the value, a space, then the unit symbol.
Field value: 2 mmHg
